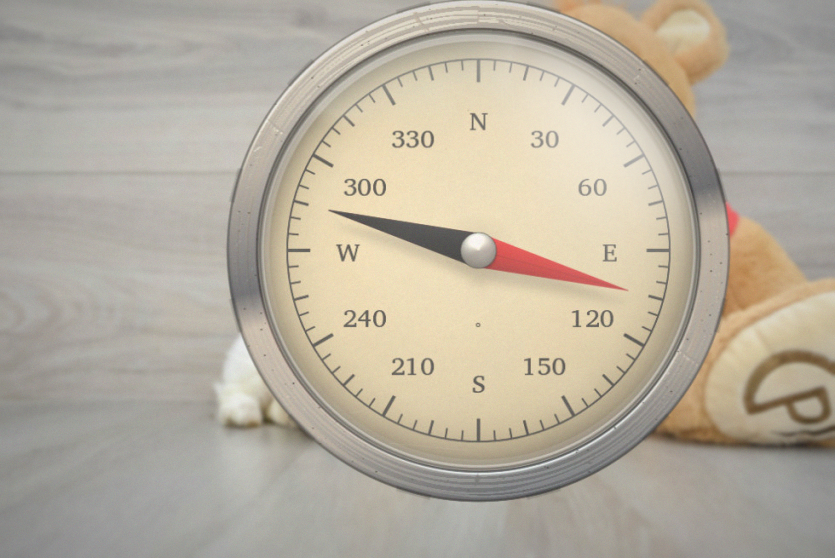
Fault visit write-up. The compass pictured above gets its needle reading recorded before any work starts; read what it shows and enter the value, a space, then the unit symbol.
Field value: 105 °
